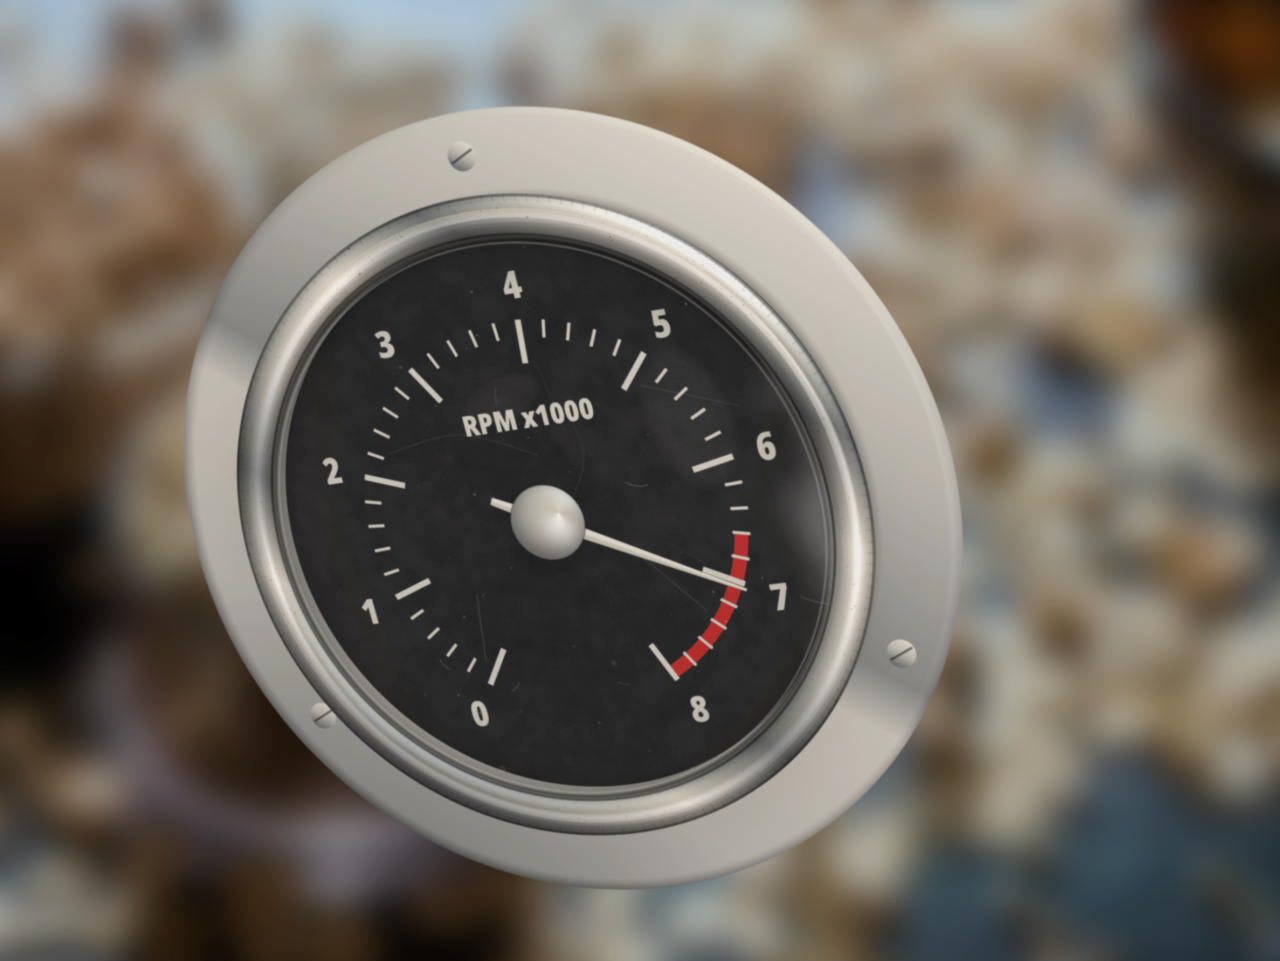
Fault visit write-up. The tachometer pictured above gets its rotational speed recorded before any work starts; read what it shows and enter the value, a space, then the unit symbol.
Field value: 7000 rpm
